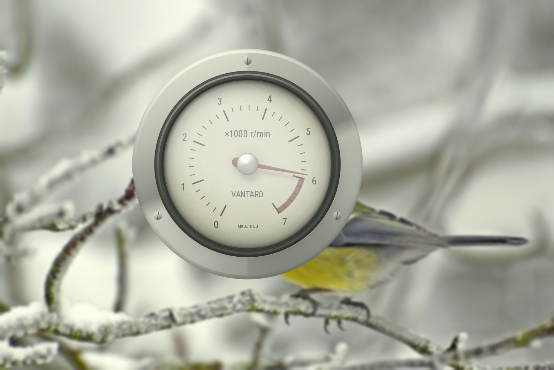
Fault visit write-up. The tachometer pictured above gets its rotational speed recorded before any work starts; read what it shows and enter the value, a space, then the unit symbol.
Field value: 5900 rpm
